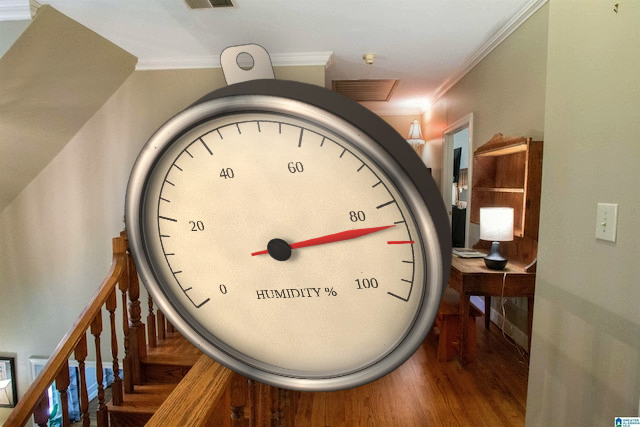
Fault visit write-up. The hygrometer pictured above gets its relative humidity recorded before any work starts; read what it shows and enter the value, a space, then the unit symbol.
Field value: 84 %
